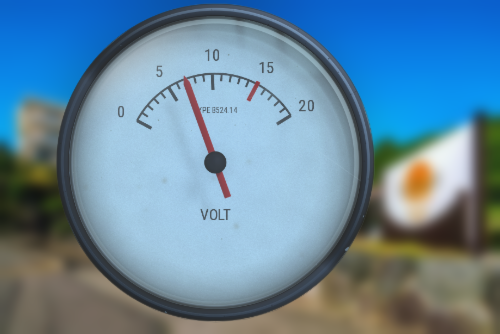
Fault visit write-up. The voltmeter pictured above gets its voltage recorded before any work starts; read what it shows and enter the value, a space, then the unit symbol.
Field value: 7 V
